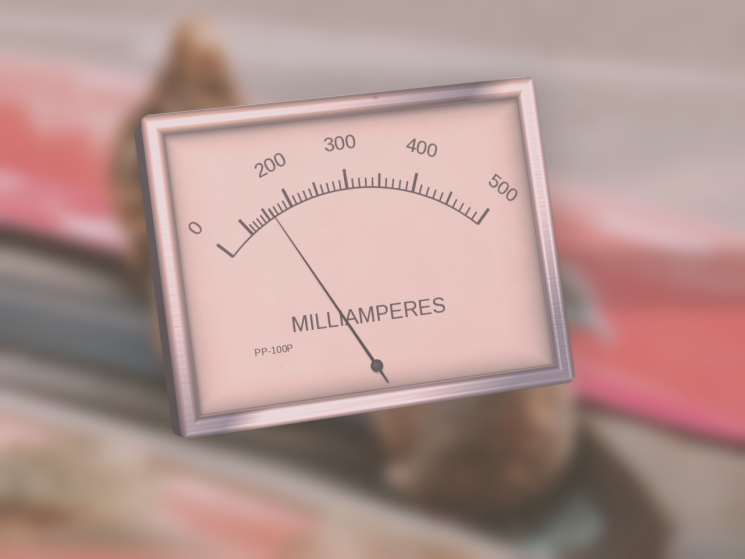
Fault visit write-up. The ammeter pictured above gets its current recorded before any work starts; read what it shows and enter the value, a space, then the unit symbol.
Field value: 160 mA
